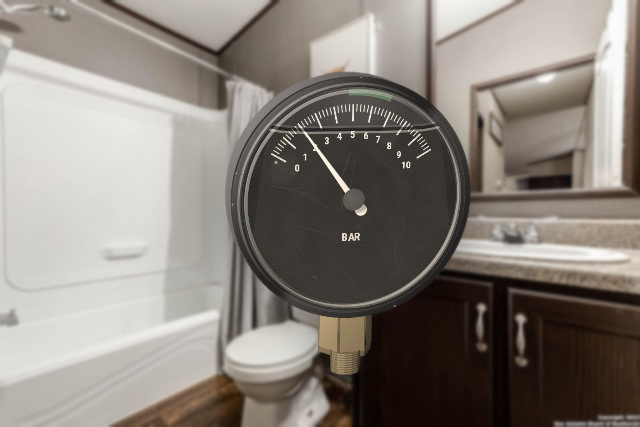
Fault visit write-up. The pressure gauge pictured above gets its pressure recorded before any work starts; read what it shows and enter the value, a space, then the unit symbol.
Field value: 2 bar
